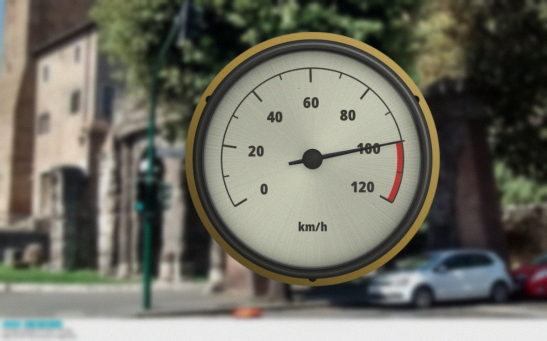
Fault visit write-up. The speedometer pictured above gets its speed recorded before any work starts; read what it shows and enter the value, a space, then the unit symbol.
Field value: 100 km/h
